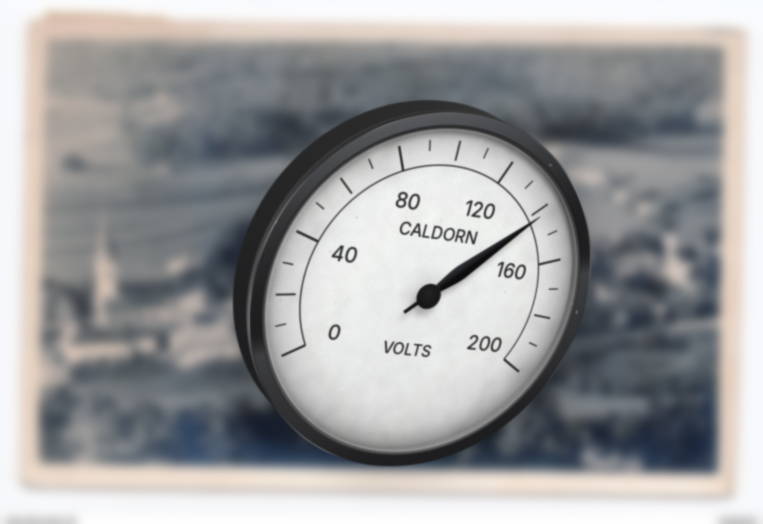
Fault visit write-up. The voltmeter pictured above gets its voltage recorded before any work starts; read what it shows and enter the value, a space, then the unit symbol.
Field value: 140 V
